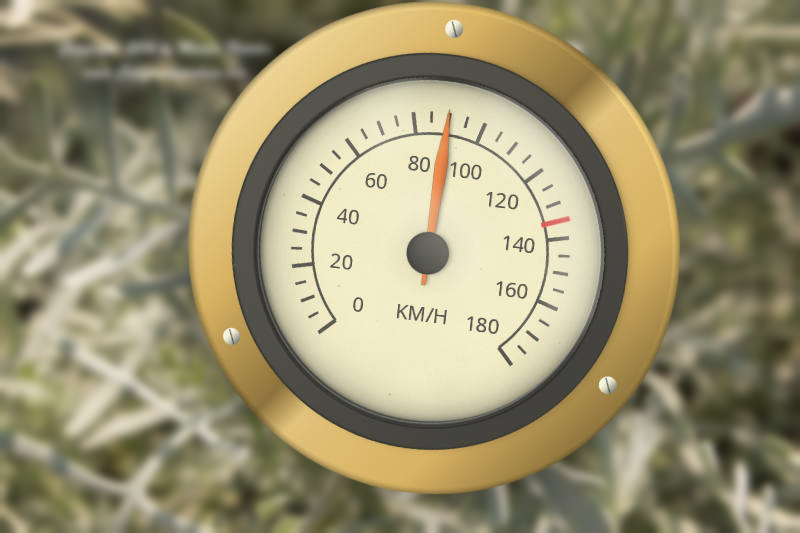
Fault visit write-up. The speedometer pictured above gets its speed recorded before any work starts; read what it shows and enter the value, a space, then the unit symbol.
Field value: 90 km/h
